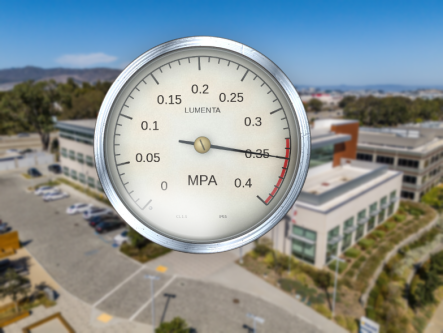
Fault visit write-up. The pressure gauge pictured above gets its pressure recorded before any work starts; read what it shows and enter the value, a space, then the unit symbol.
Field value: 0.35 MPa
